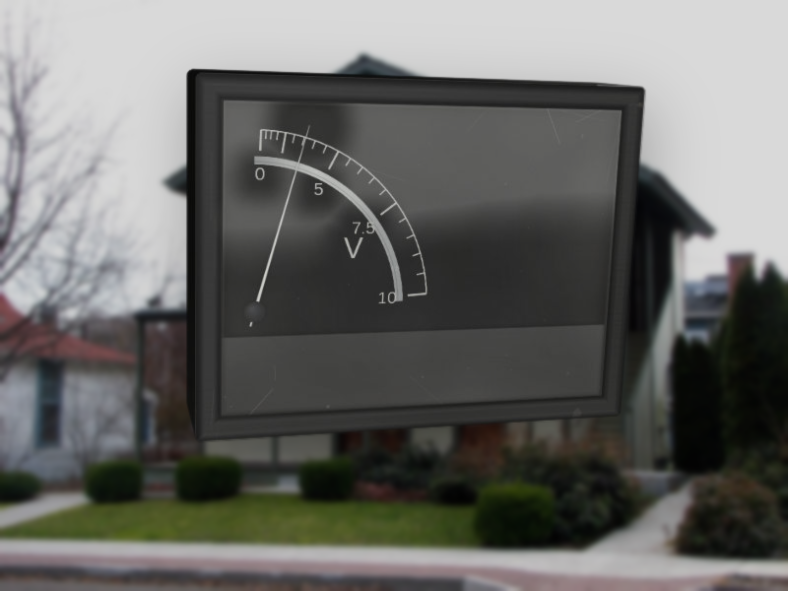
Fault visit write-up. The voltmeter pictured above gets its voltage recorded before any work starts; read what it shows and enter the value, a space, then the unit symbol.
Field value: 3.5 V
